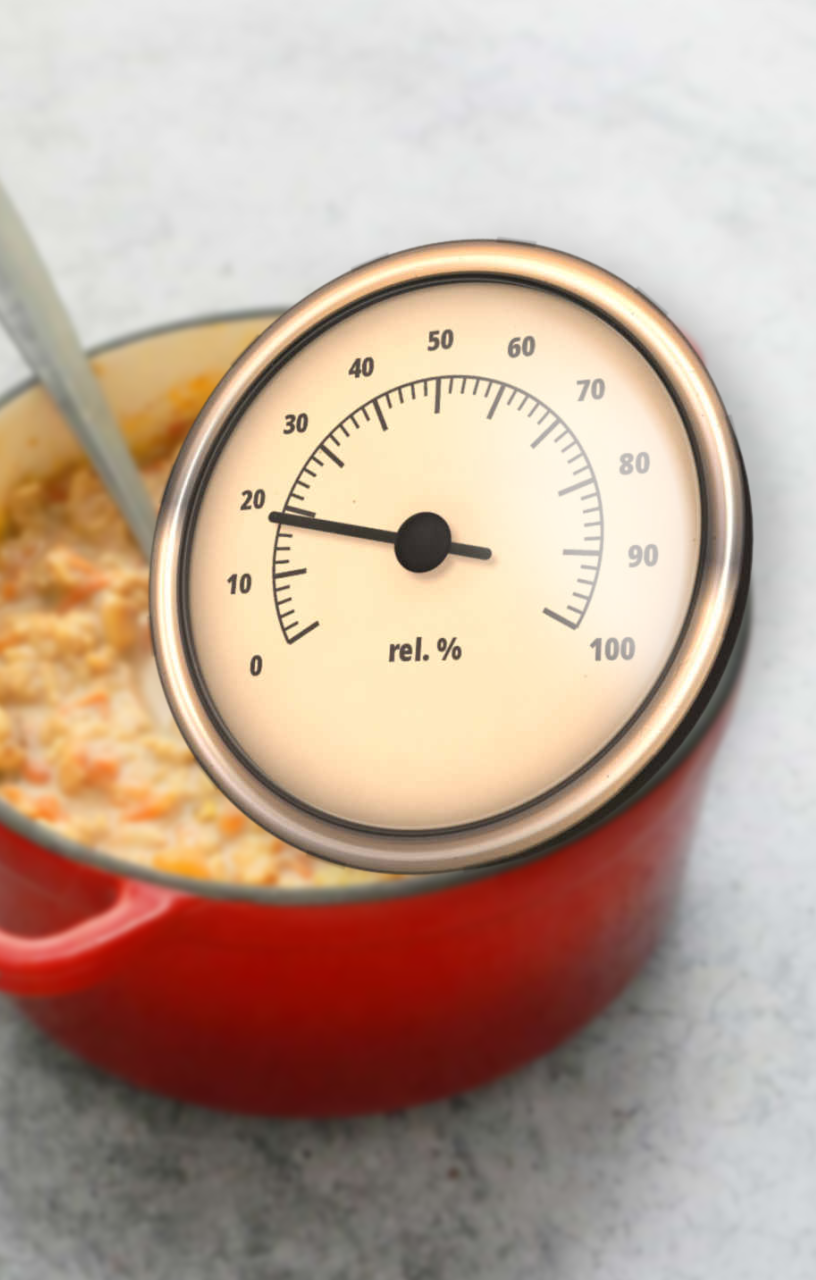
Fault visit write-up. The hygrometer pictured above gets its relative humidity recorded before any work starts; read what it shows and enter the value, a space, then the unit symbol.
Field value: 18 %
